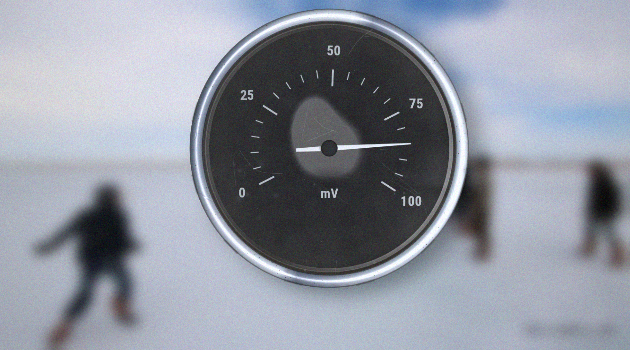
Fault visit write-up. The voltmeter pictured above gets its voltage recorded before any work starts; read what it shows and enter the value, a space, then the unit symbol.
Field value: 85 mV
